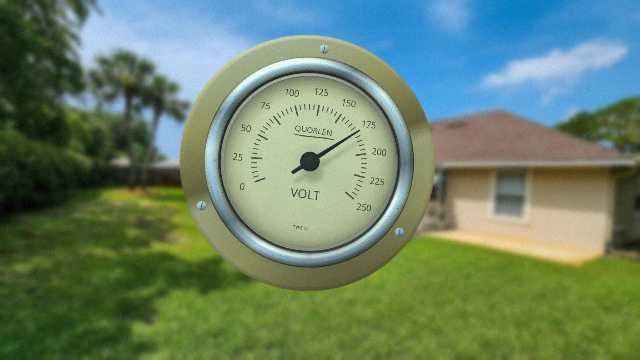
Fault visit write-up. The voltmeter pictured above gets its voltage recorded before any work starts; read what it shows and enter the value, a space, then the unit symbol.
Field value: 175 V
